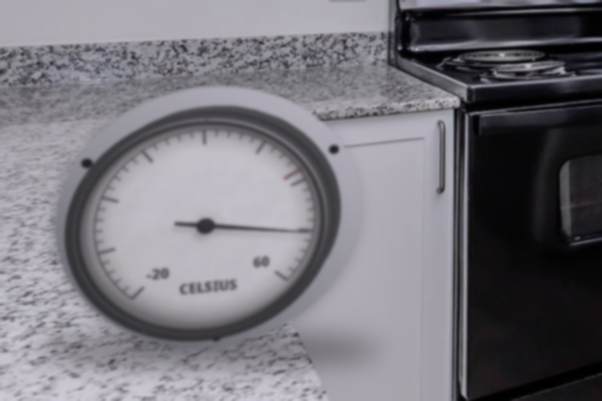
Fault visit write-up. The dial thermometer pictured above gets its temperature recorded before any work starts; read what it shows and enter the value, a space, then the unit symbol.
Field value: 50 °C
